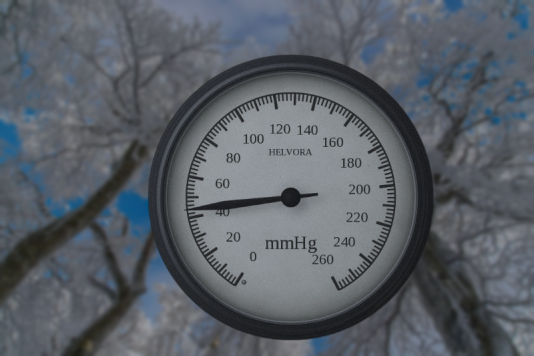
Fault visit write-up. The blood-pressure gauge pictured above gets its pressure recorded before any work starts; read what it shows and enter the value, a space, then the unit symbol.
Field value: 44 mmHg
